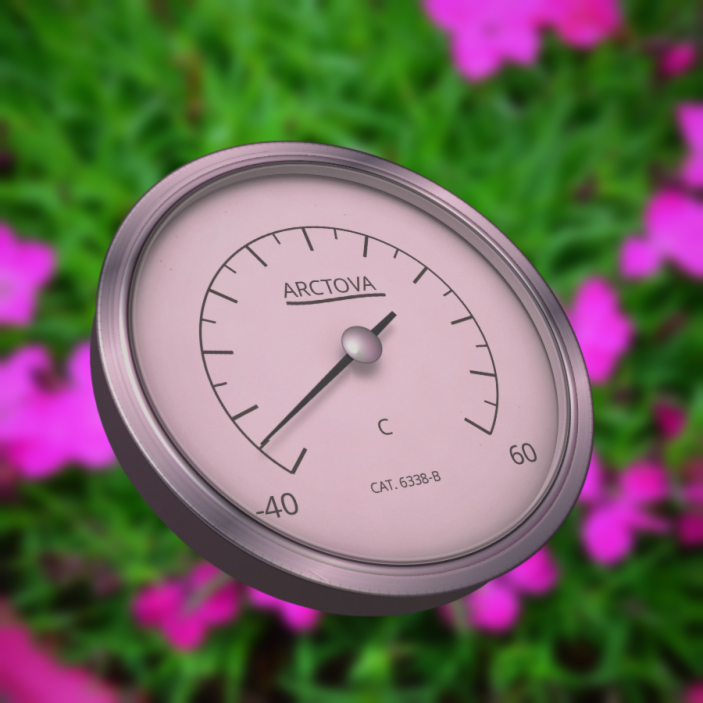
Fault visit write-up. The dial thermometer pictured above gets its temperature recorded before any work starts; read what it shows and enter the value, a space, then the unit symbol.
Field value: -35 °C
